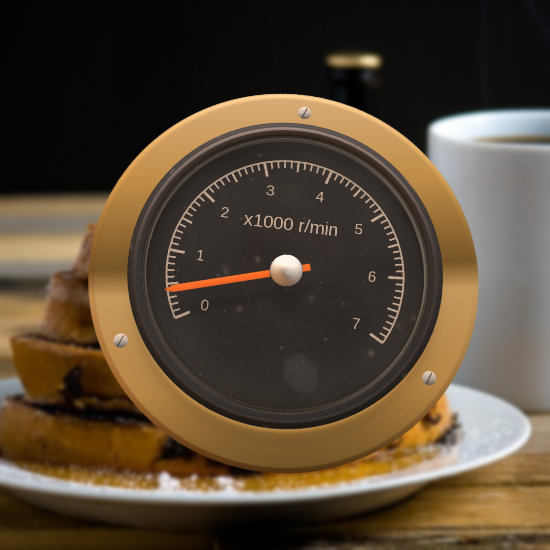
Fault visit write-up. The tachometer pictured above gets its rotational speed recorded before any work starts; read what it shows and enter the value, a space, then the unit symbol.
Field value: 400 rpm
